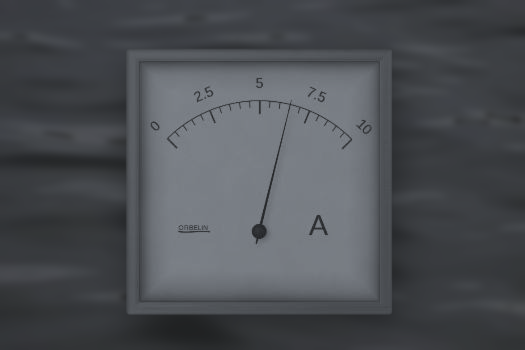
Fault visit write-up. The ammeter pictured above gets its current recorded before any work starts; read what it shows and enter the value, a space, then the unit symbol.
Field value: 6.5 A
